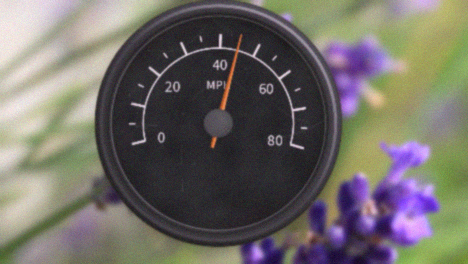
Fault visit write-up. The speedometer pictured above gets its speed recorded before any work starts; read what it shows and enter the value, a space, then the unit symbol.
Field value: 45 mph
